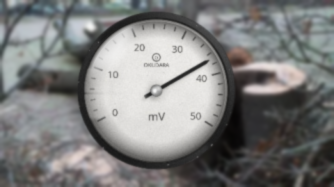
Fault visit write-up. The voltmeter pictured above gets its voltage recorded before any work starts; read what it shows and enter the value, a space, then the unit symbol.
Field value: 37 mV
